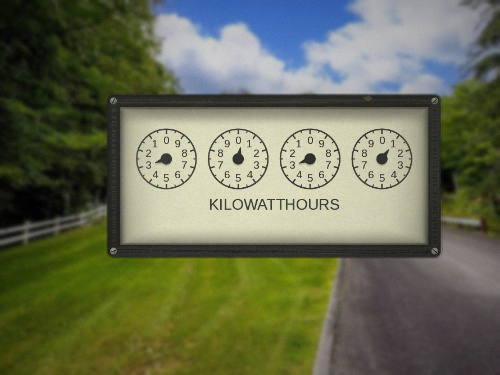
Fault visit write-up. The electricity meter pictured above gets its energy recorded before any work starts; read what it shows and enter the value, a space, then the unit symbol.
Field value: 3031 kWh
